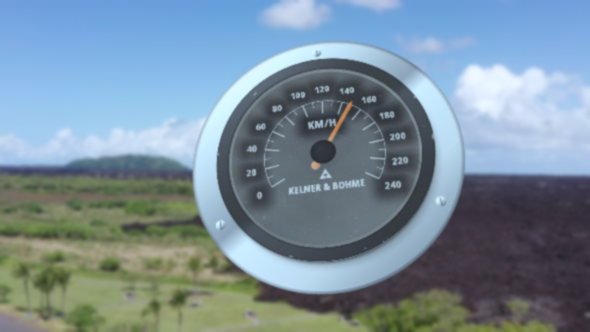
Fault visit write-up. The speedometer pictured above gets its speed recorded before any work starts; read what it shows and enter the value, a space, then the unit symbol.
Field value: 150 km/h
